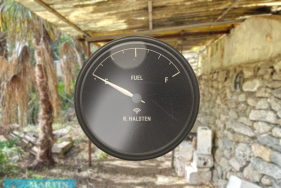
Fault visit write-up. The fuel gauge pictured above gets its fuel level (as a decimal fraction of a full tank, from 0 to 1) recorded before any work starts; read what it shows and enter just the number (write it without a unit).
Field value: 0
